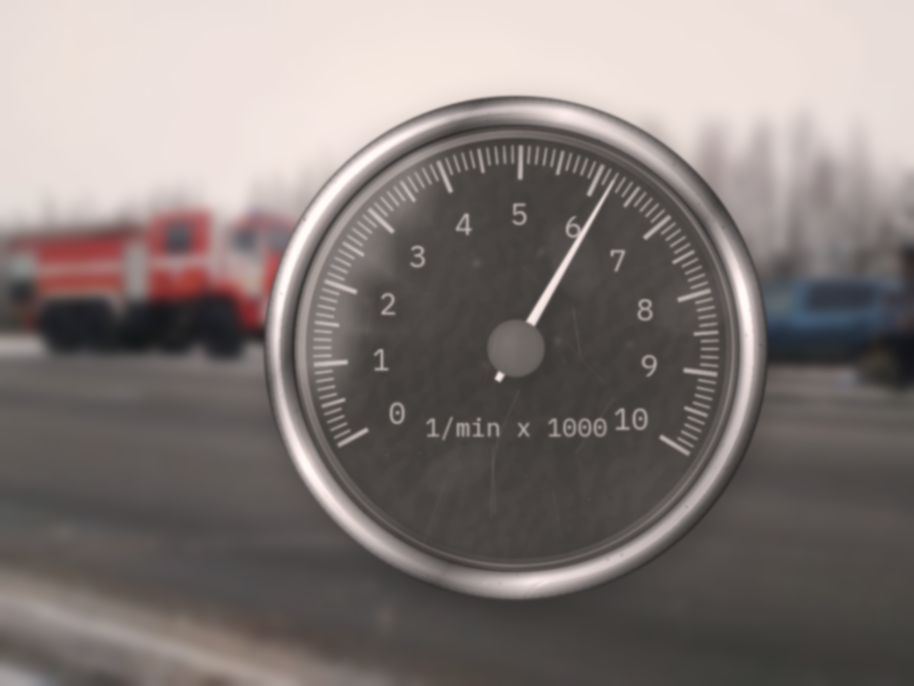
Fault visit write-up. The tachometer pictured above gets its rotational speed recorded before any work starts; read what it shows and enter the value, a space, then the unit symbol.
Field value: 6200 rpm
